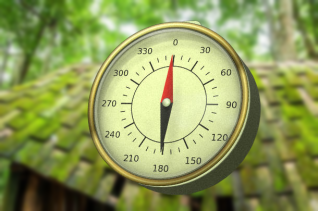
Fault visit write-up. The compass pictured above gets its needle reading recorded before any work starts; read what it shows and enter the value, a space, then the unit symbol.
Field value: 0 °
